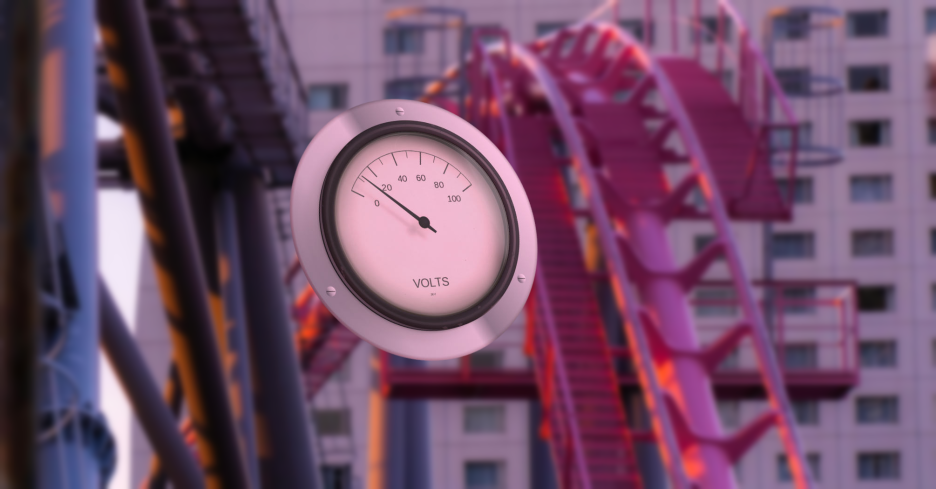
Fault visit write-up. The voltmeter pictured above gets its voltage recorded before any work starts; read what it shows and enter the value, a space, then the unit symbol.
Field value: 10 V
